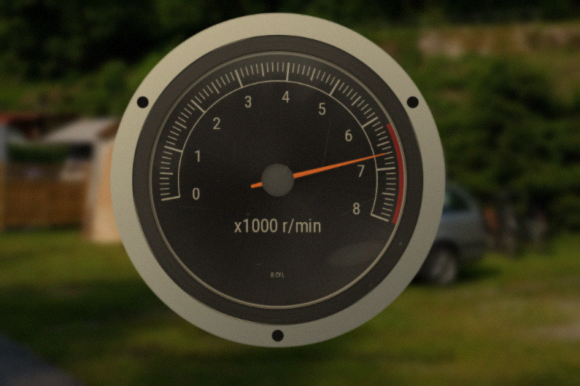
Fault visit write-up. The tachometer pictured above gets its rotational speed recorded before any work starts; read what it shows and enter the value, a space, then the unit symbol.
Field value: 6700 rpm
